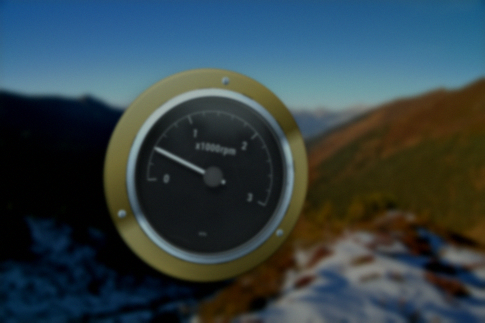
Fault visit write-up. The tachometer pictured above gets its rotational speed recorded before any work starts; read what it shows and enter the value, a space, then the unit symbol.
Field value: 400 rpm
